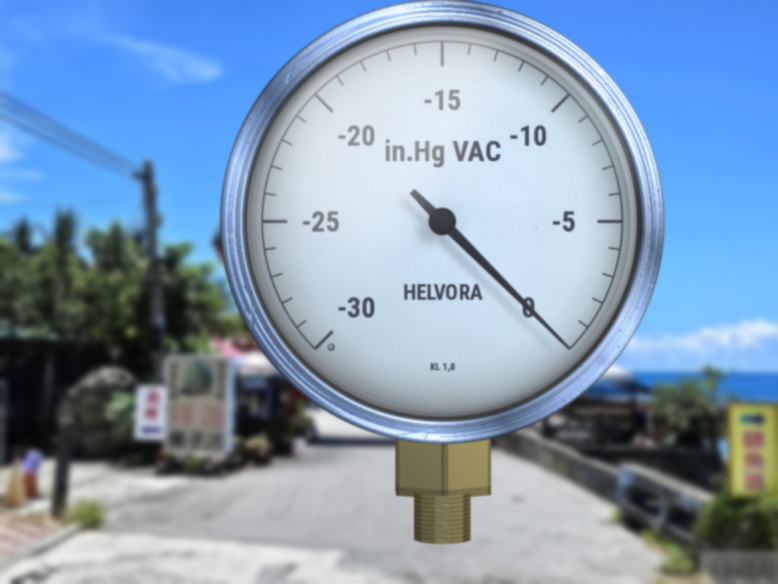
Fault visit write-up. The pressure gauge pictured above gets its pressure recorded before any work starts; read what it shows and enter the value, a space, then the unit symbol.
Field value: 0 inHg
